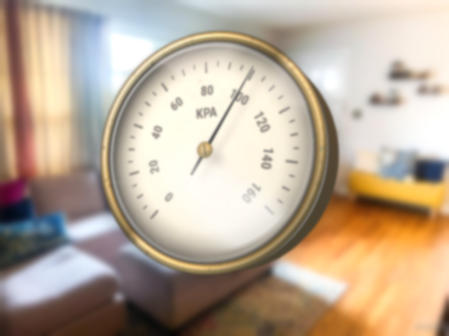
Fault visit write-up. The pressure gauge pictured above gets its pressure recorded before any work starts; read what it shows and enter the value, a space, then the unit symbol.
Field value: 100 kPa
